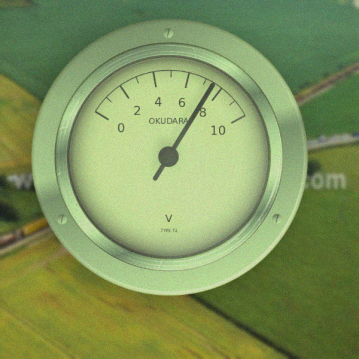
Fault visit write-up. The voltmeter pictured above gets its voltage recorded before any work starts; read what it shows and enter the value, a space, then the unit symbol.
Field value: 7.5 V
